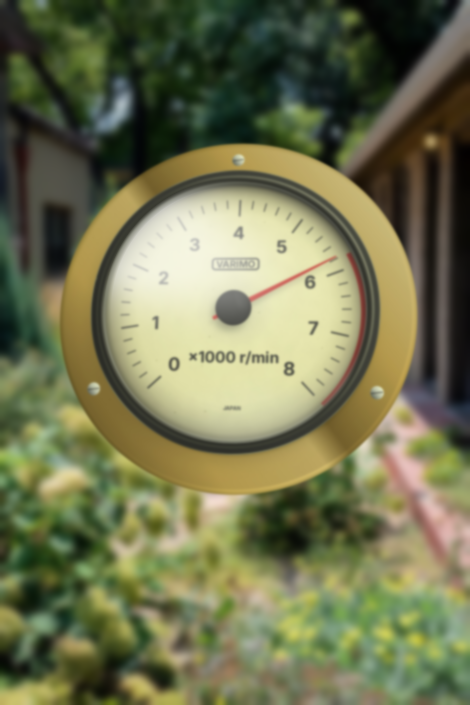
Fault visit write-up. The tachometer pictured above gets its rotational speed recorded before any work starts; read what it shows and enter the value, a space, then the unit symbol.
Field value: 5800 rpm
